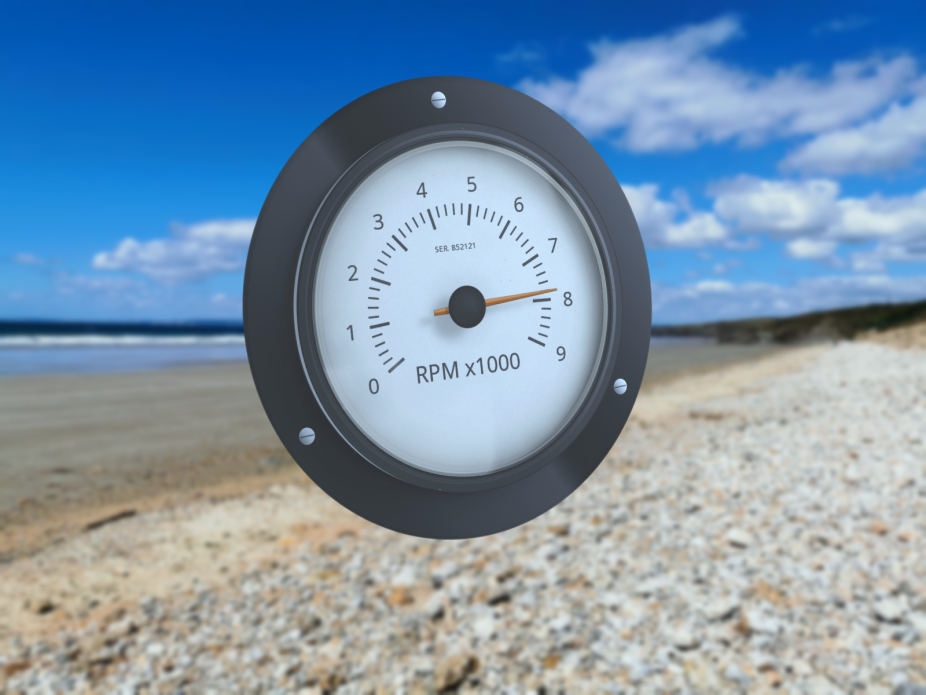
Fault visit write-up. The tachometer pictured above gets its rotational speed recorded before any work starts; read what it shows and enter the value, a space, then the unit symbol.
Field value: 7800 rpm
